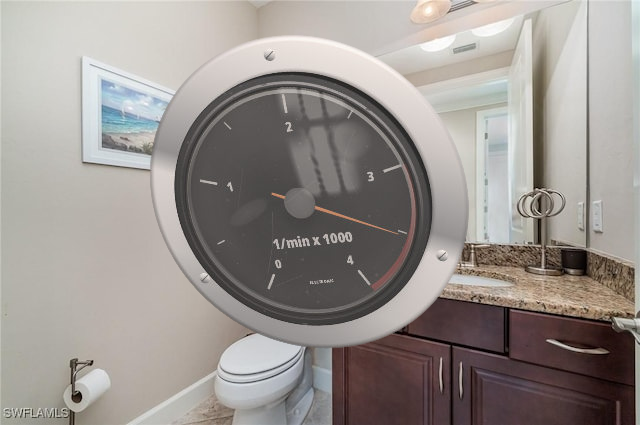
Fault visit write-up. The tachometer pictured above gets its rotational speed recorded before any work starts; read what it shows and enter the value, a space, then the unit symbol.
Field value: 3500 rpm
